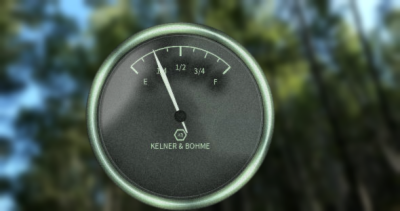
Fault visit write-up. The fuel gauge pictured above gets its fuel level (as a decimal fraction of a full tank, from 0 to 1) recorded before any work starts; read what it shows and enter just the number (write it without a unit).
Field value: 0.25
